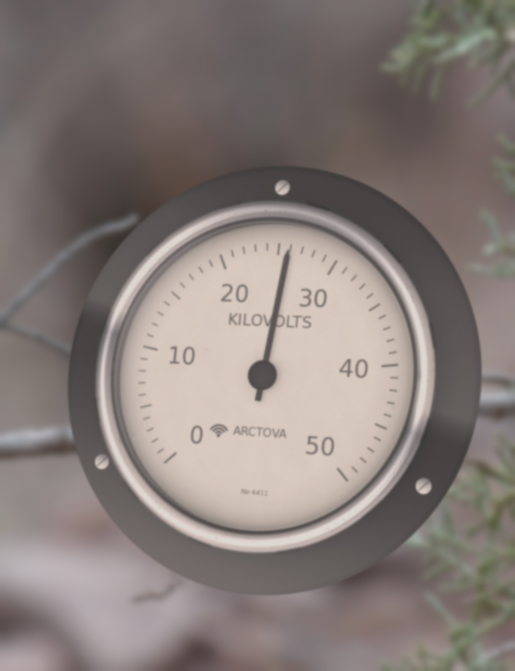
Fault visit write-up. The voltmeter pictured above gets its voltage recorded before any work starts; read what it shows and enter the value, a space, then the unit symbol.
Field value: 26 kV
